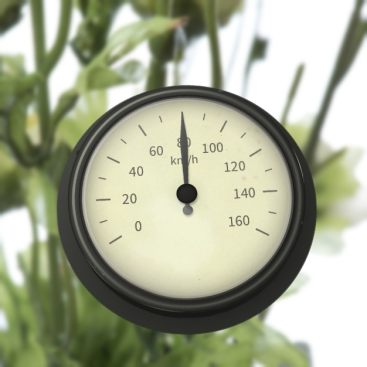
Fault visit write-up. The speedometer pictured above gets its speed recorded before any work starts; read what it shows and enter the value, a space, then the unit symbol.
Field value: 80 km/h
